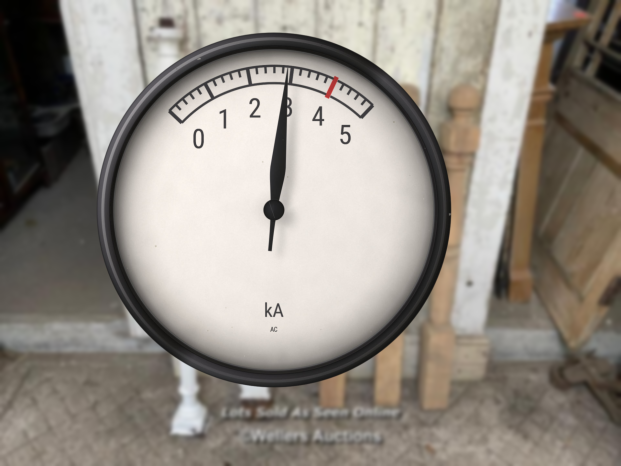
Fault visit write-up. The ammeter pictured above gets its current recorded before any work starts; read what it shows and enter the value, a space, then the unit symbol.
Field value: 2.9 kA
